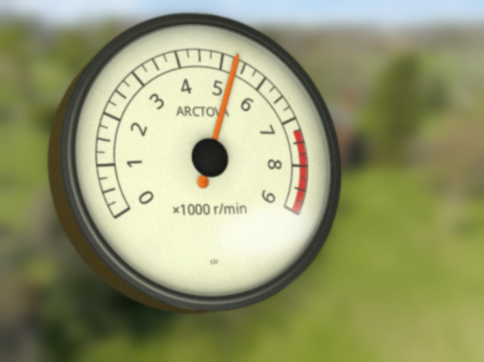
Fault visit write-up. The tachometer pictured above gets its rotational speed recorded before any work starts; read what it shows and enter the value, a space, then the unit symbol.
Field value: 5250 rpm
